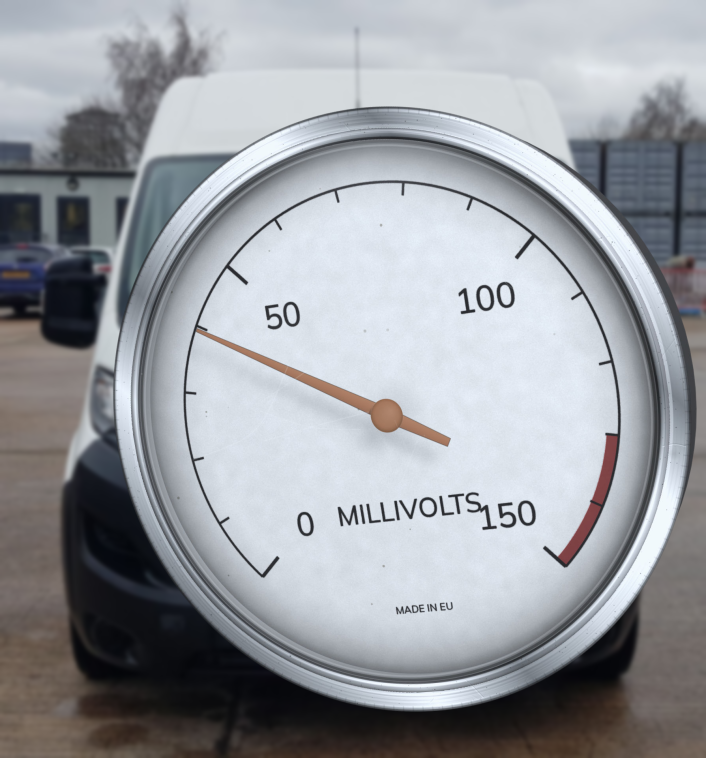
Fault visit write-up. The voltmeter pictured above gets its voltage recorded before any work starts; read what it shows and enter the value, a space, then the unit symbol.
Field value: 40 mV
